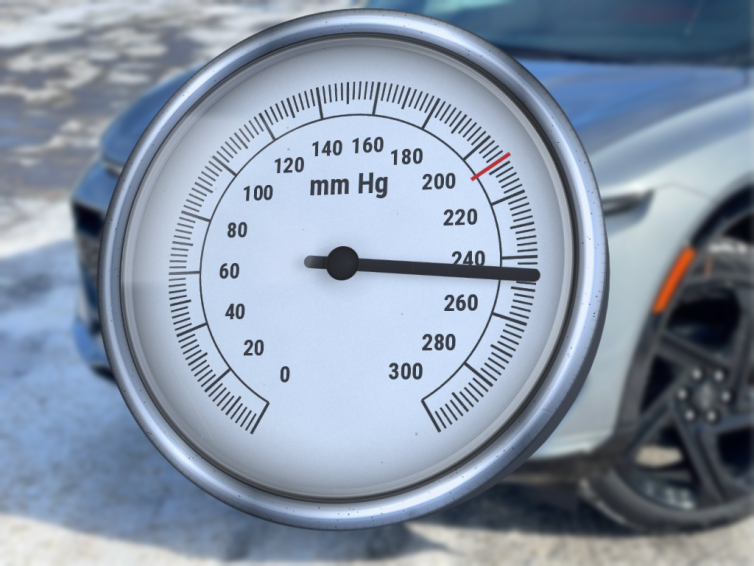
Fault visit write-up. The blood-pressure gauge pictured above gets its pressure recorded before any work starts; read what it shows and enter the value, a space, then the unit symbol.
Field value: 246 mmHg
